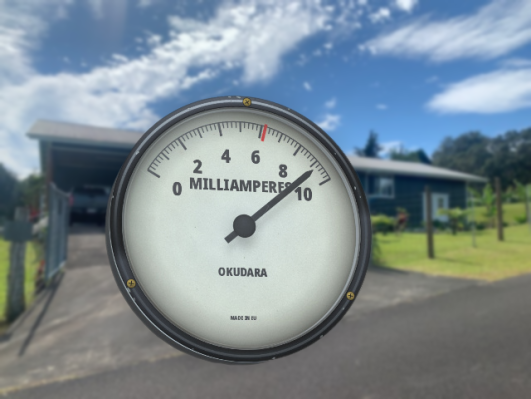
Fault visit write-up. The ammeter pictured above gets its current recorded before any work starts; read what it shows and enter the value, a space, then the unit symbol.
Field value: 9.2 mA
